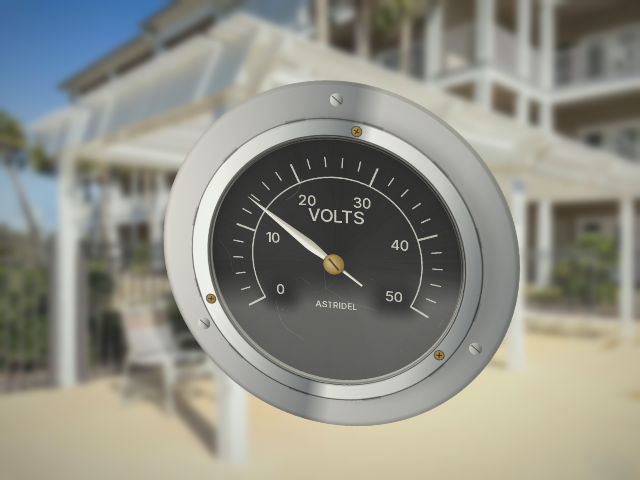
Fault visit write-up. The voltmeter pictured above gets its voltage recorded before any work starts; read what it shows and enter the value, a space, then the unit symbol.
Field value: 14 V
